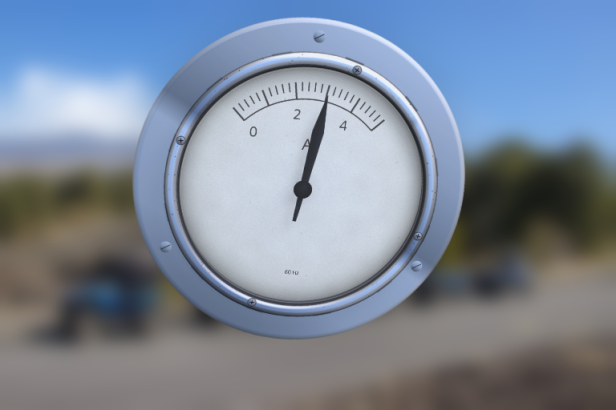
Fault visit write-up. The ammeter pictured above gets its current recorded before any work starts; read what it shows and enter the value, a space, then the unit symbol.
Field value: 3 A
